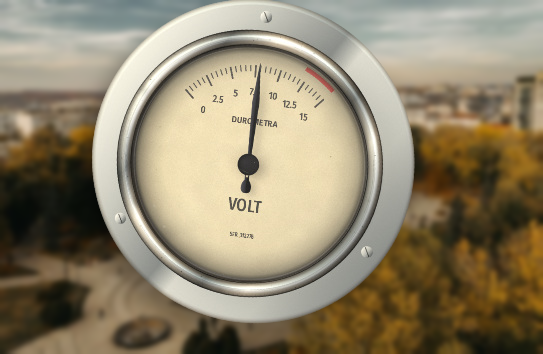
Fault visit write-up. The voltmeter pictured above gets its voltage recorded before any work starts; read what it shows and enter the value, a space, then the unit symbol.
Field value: 8 V
